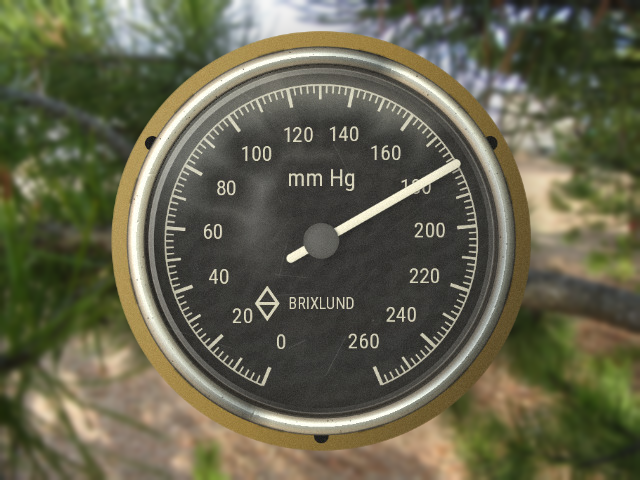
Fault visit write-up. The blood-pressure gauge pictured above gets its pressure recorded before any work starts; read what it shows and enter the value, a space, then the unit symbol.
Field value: 180 mmHg
